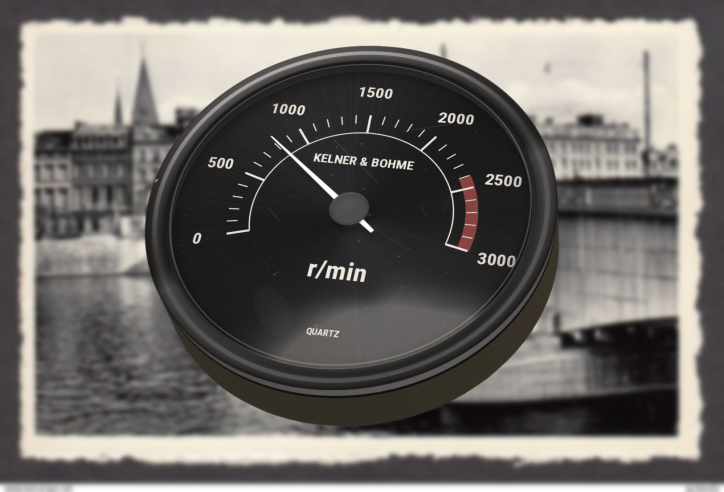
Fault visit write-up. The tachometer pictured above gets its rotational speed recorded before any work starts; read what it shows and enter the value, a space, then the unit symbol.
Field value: 800 rpm
